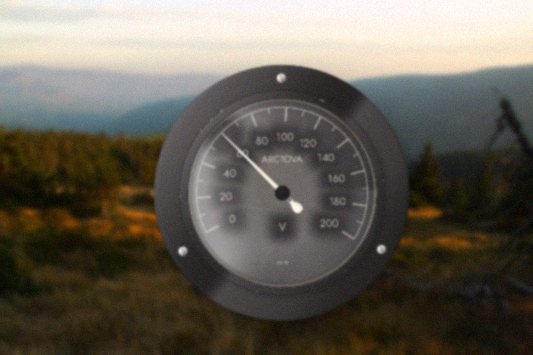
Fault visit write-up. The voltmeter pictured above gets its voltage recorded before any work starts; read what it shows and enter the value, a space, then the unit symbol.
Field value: 60 V
